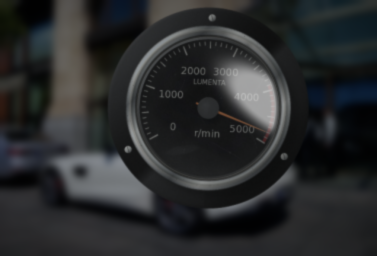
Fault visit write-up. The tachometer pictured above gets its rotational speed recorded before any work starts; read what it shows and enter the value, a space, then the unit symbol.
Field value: 4800 rpm
